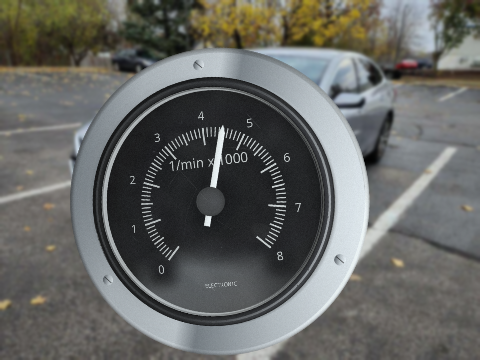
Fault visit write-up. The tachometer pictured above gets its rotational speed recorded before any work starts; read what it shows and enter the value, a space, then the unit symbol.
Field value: 4500 rpm
